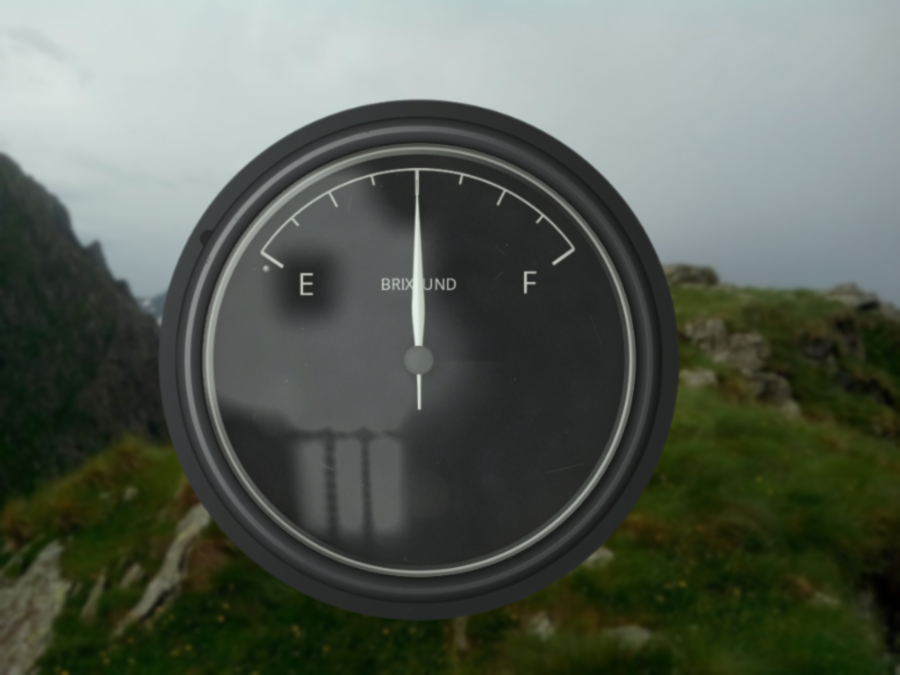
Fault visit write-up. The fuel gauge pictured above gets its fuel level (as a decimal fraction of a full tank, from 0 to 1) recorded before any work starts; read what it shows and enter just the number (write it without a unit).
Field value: 0.5
